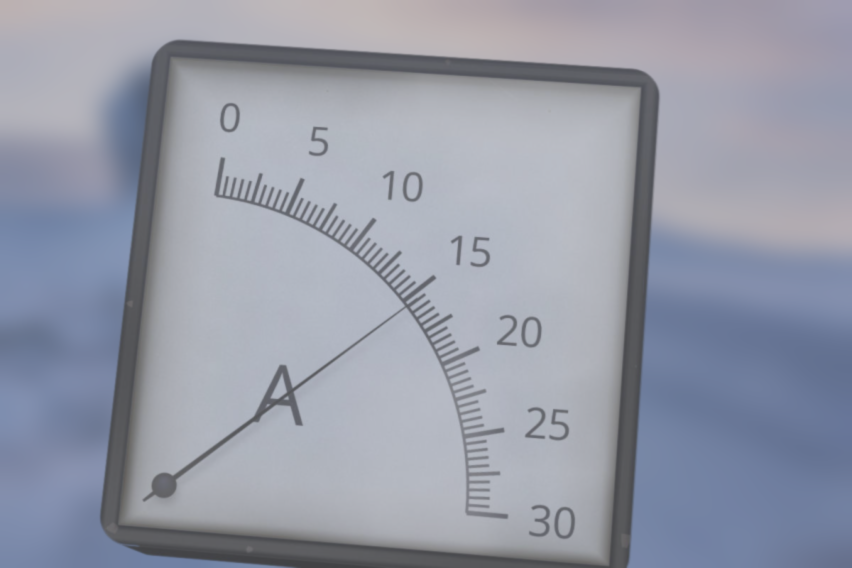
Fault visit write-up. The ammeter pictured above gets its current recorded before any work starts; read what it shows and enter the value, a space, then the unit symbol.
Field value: 15.5 A
